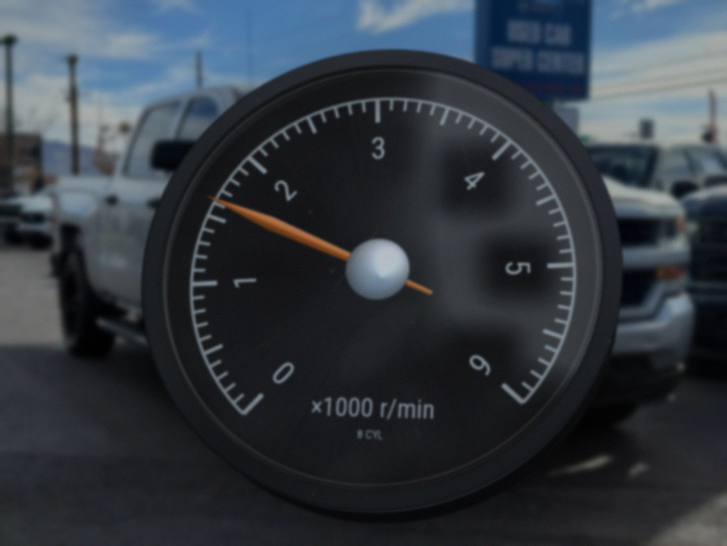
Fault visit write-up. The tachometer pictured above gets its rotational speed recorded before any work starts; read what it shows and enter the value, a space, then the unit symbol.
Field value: 1600 rpm
